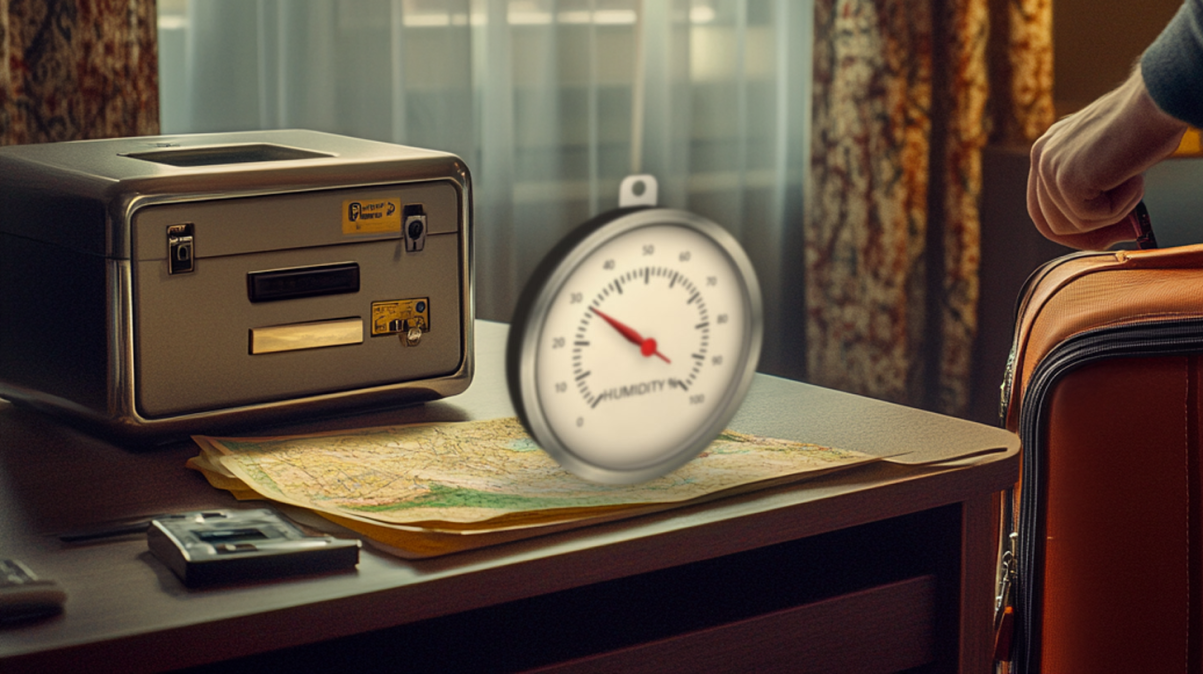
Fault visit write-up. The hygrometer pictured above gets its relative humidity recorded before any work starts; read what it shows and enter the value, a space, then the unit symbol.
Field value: 30 %
